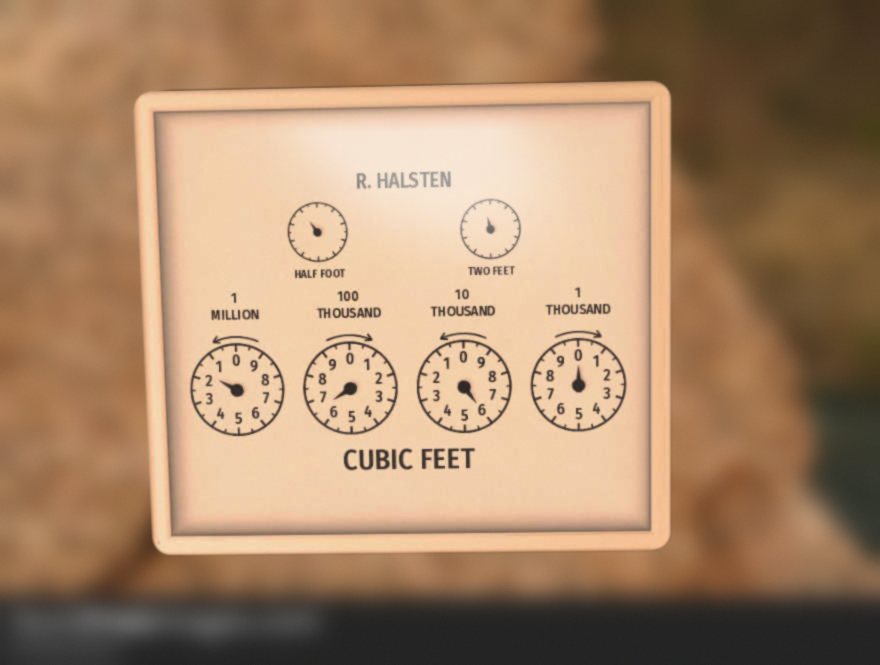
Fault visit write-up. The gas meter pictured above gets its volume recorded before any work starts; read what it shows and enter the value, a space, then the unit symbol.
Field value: 166000 ft³
